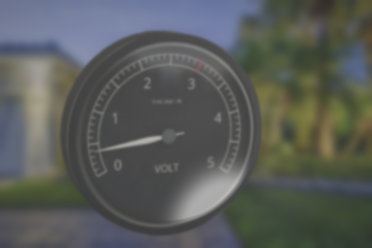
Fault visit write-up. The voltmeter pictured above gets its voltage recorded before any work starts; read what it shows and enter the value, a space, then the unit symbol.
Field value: 0.4 V
